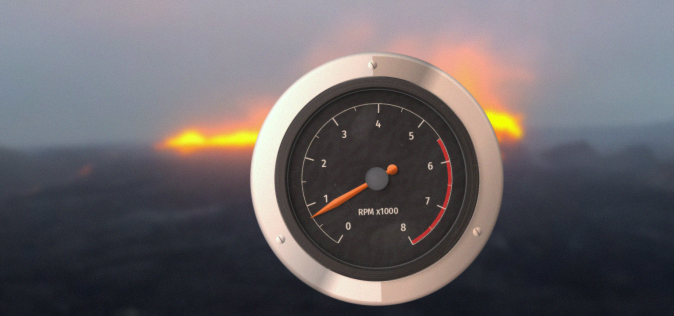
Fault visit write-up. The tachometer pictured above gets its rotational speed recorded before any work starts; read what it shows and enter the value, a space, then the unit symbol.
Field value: 750 rpm
